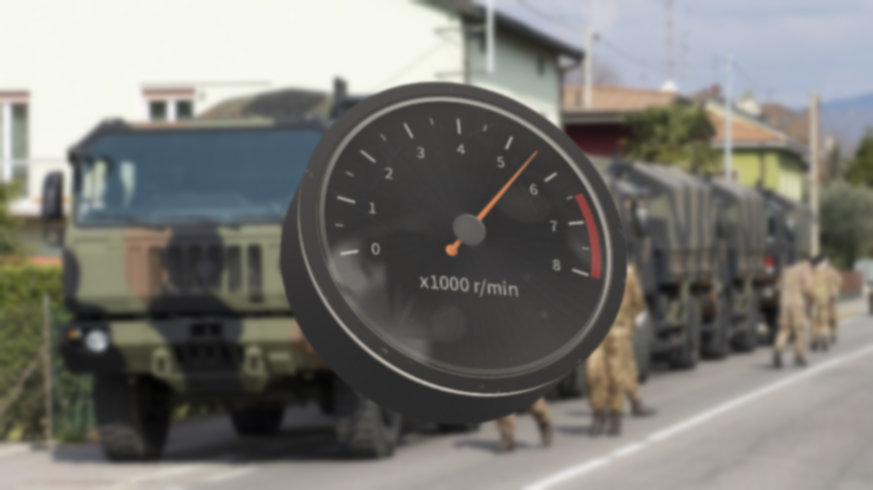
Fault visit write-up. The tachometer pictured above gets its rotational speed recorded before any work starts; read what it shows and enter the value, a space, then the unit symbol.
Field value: 5500 rpm
